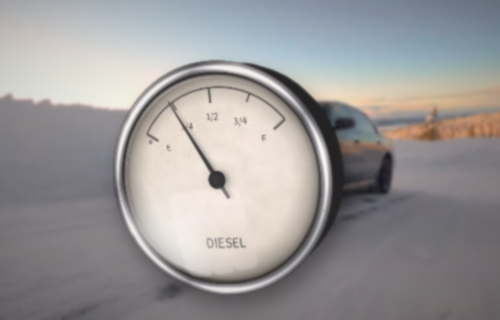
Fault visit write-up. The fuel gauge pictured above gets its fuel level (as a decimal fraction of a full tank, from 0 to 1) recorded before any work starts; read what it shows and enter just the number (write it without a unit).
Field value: 0.25
